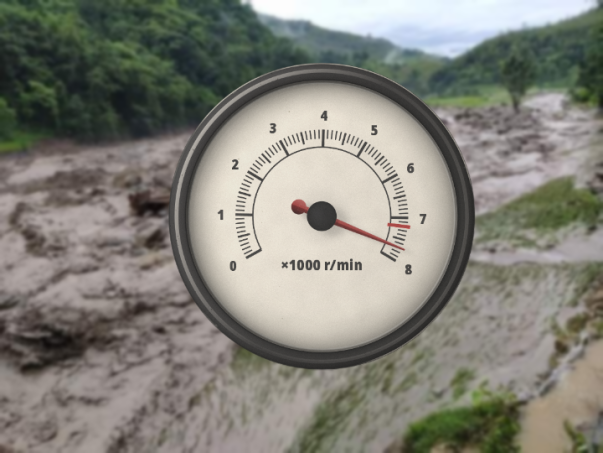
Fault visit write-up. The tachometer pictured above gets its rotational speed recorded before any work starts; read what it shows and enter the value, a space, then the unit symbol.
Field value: 7700 rpm
